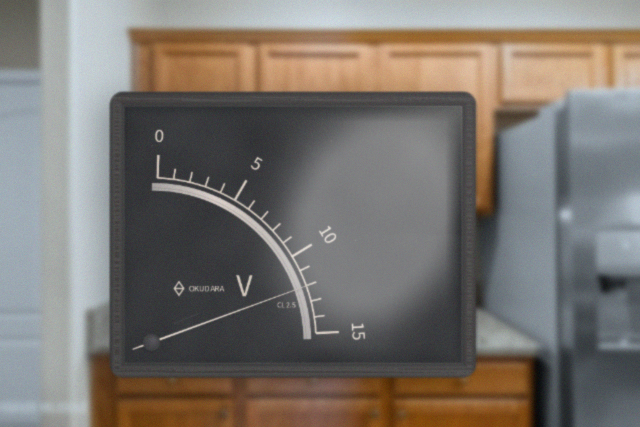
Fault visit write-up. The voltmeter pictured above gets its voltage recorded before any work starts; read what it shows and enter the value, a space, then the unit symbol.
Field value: 12 V
